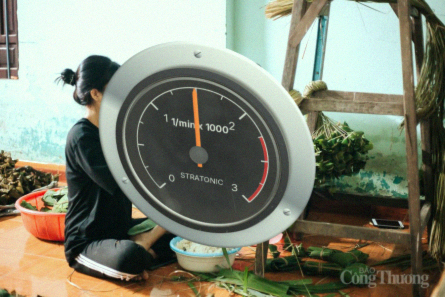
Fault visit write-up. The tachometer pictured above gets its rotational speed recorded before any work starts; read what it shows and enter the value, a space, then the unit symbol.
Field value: 1500 rpm
